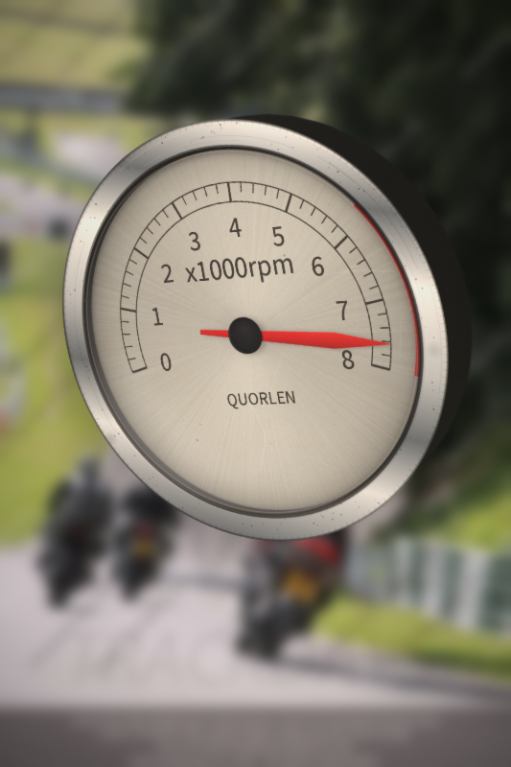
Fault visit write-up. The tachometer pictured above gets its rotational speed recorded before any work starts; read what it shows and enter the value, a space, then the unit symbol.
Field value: 7600 rpm
